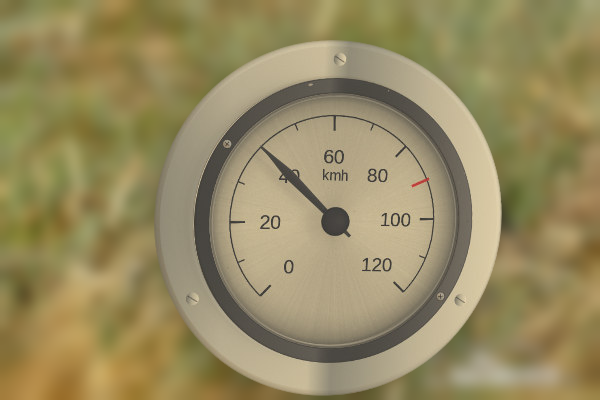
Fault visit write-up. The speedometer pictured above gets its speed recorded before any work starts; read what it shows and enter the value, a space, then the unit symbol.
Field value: 40 km/h
